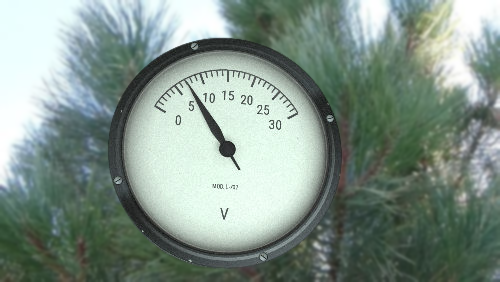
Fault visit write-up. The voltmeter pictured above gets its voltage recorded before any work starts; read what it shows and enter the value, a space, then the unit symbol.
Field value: 7 V
